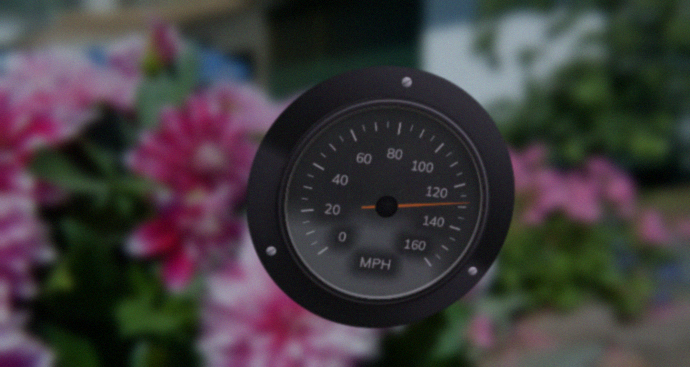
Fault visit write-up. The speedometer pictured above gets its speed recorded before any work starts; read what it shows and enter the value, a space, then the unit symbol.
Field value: 127.5 mph
